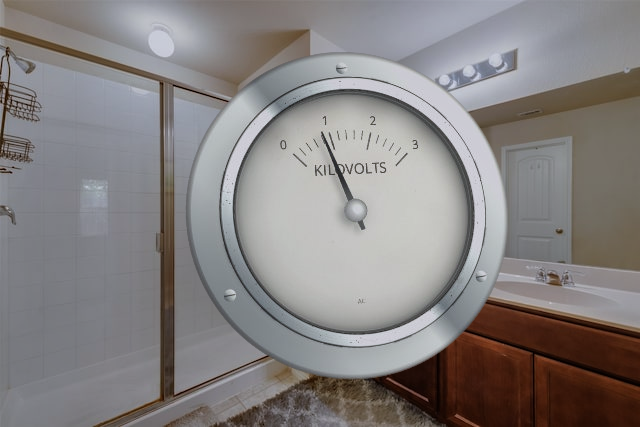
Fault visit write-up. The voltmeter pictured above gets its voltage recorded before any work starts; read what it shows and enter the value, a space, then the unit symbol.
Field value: 0.8 kV
